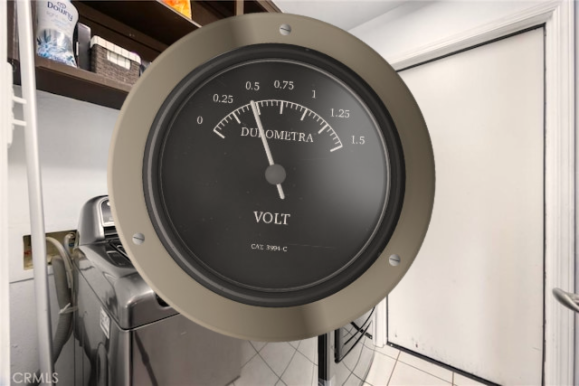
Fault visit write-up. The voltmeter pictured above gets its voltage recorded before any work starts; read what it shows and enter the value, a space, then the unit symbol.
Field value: 0.45 V
